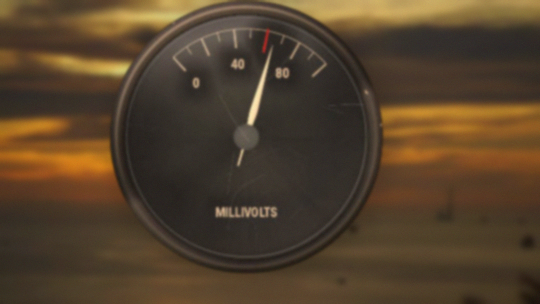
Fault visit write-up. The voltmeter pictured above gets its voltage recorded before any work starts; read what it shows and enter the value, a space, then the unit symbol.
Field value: 65 mV
